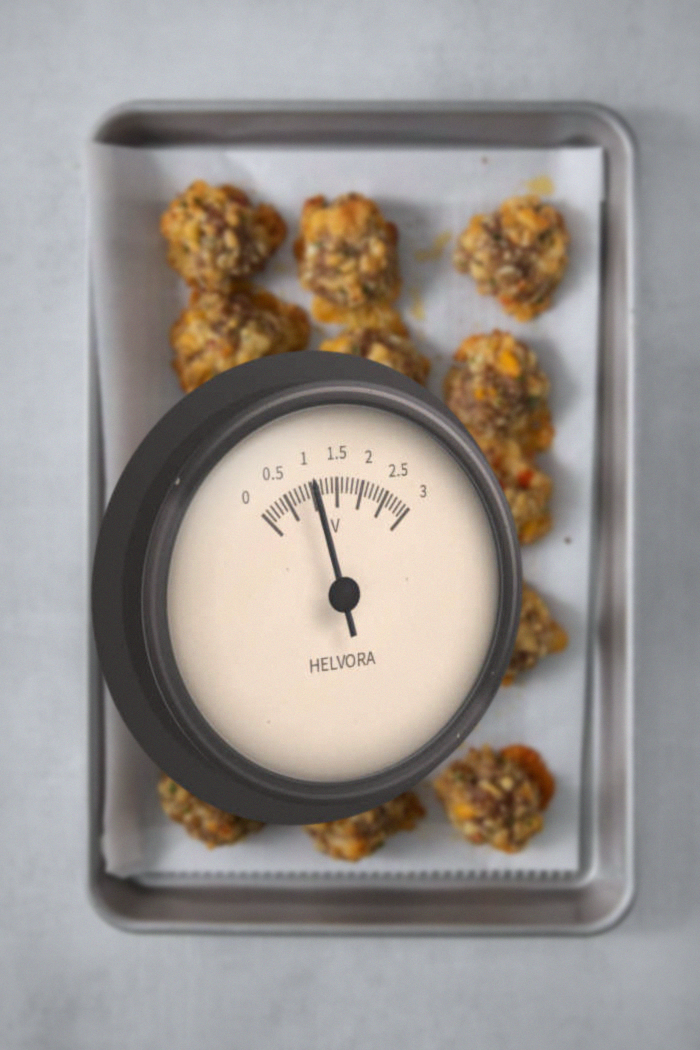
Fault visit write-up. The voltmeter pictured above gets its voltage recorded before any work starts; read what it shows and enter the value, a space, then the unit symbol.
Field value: 1 V
